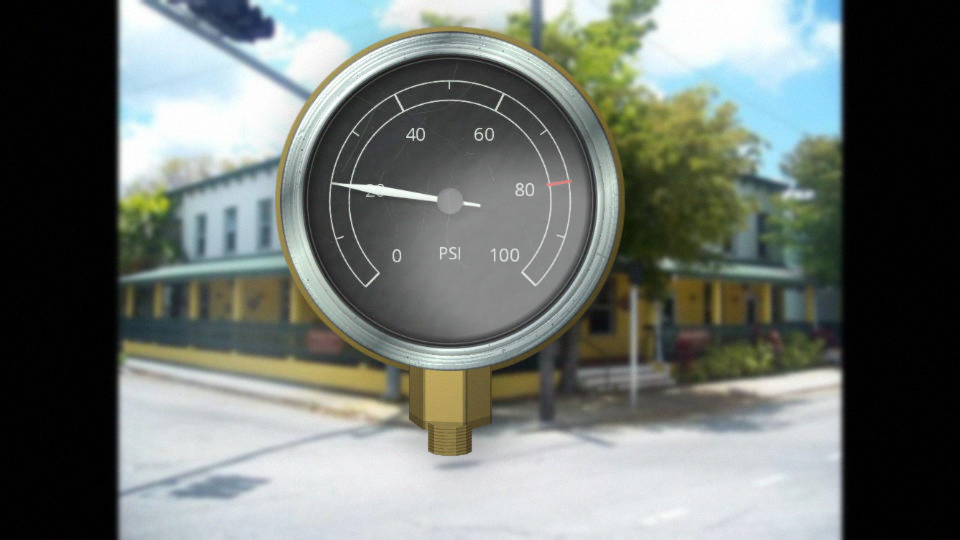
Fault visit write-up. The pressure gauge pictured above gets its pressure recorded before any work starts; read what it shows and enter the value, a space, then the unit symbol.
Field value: 20 psi
